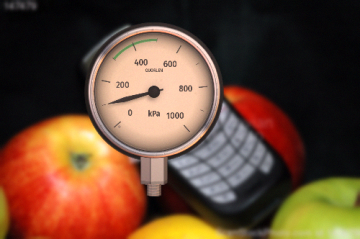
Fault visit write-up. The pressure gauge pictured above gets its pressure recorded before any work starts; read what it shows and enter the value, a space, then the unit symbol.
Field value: 100 kPa
